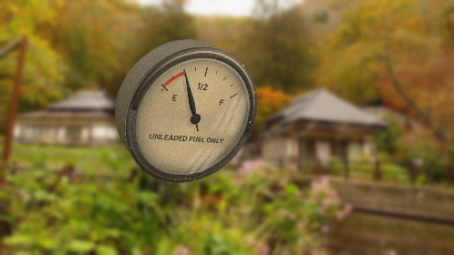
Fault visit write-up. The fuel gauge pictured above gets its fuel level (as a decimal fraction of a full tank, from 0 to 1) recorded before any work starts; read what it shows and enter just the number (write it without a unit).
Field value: 0.25
